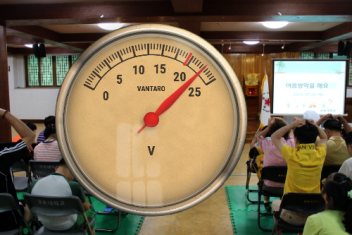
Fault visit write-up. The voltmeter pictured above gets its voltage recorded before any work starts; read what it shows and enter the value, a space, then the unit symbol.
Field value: 22.5 V
